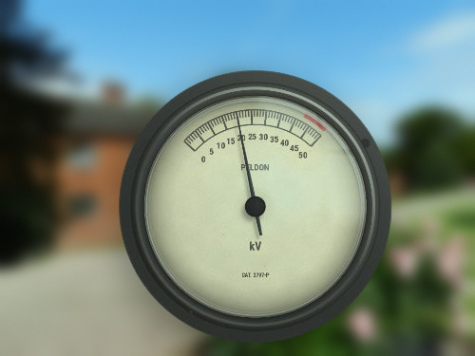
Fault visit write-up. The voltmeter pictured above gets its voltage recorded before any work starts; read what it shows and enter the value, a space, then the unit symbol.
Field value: 20 kV
